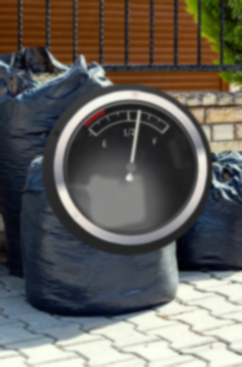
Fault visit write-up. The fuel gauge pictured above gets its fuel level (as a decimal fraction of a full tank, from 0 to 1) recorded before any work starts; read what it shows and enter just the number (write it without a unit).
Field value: 0.625
